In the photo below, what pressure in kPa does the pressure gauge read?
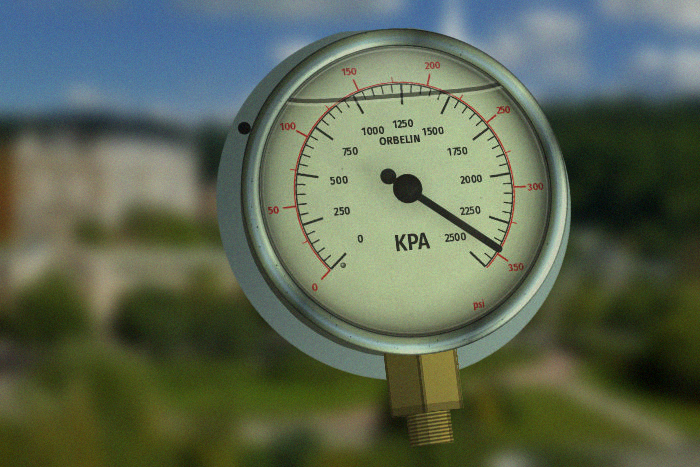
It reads 2400 kPa
